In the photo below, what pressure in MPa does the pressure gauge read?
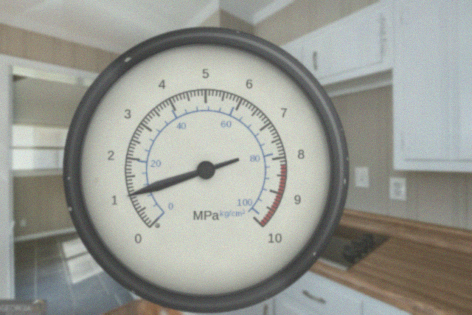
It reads 1 MPa
